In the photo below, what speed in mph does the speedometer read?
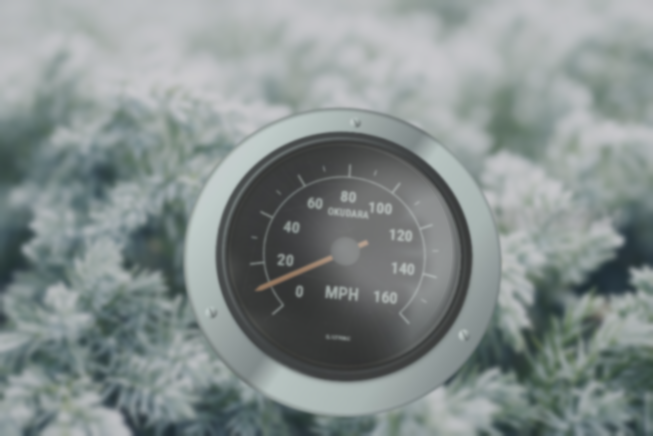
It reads 10 mph
